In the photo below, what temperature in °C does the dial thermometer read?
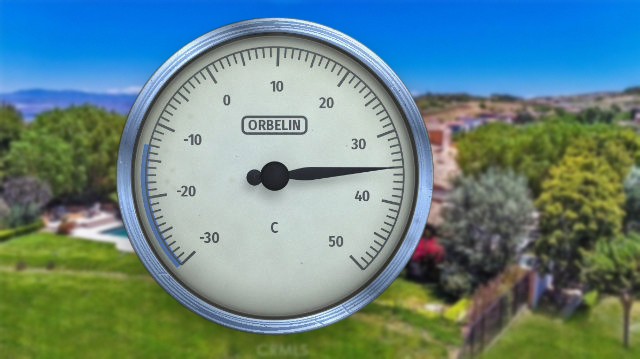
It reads 35 °C
